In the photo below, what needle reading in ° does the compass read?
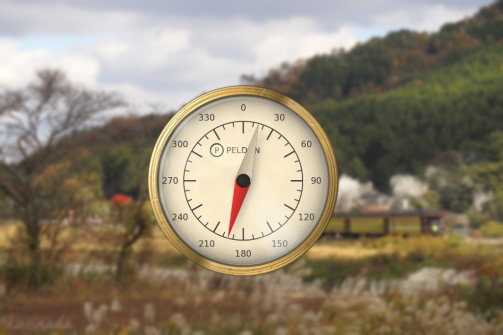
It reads 195 °
